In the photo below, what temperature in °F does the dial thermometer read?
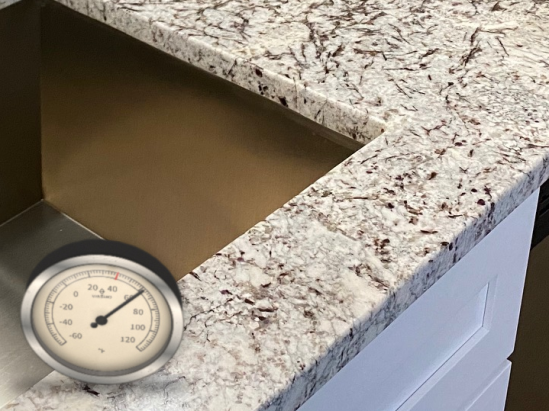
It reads 60 °F
